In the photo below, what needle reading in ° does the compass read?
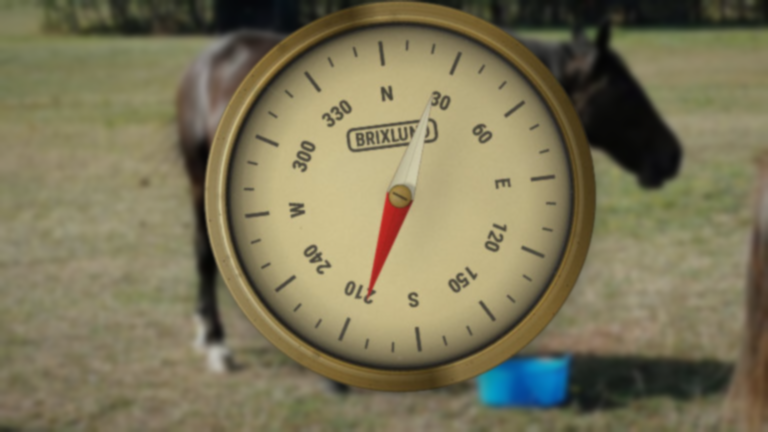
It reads 205 °
